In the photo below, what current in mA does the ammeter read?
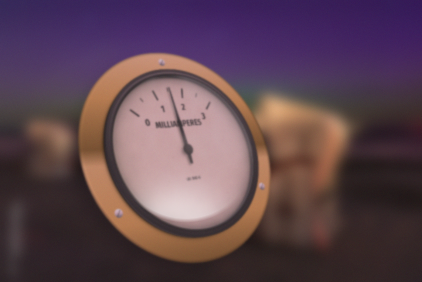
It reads 1.5 mA
